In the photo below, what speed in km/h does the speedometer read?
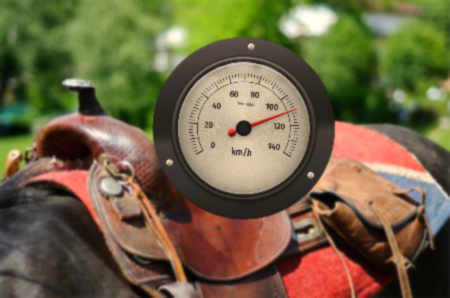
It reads 110 km/h
